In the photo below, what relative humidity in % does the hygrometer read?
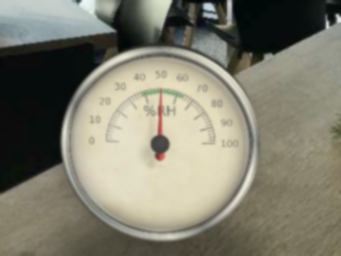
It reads 50 %
